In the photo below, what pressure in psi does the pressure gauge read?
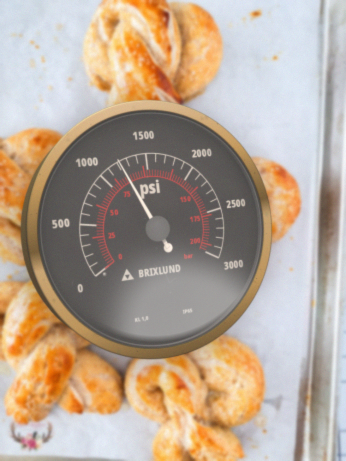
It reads 1200 psi
